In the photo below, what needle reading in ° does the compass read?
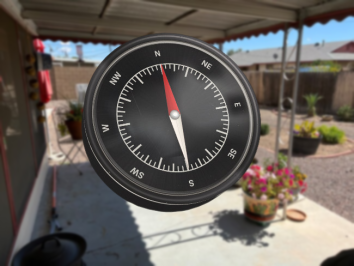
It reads 0 °
